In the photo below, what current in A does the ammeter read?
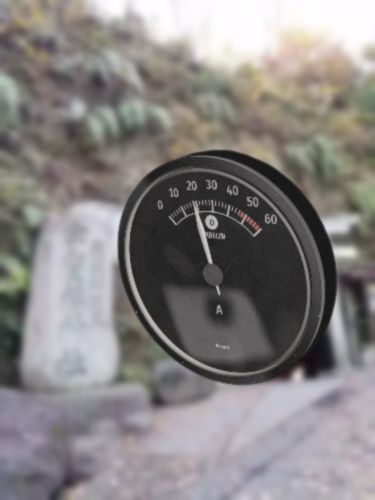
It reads 20 A
